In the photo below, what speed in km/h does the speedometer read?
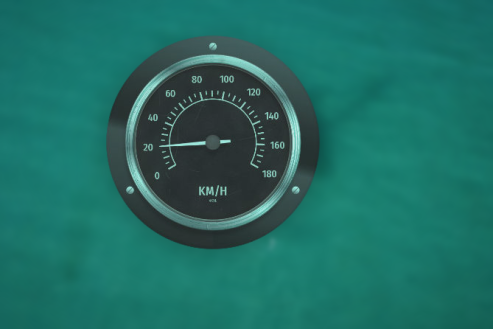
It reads 20 km/h
